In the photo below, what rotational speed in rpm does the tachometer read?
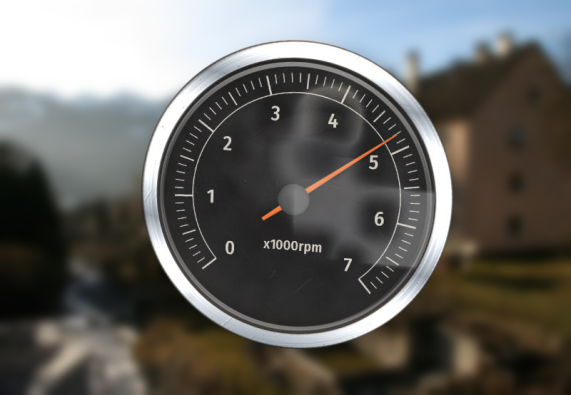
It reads 4800 rpm
